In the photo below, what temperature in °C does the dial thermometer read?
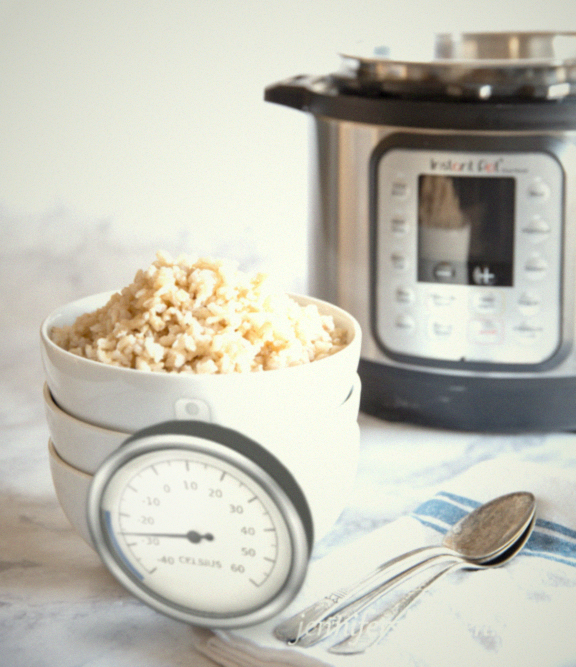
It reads -25 °C
